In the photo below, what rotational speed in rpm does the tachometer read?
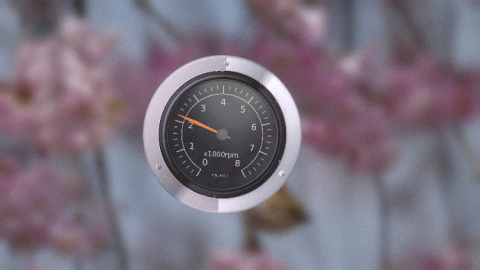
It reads 2200 rpm
